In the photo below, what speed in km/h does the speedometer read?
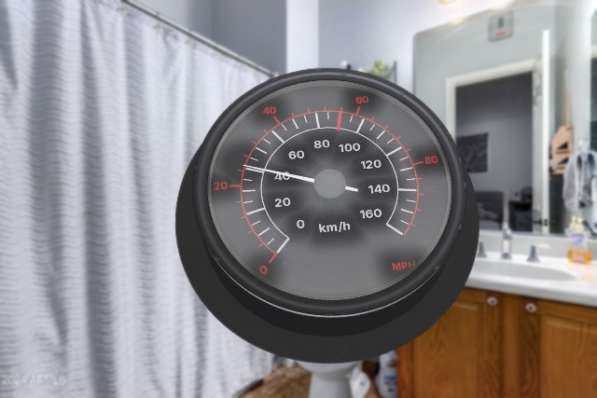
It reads 40 km/h
